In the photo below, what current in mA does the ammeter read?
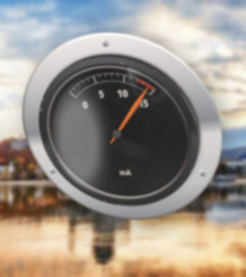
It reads 14 mA
